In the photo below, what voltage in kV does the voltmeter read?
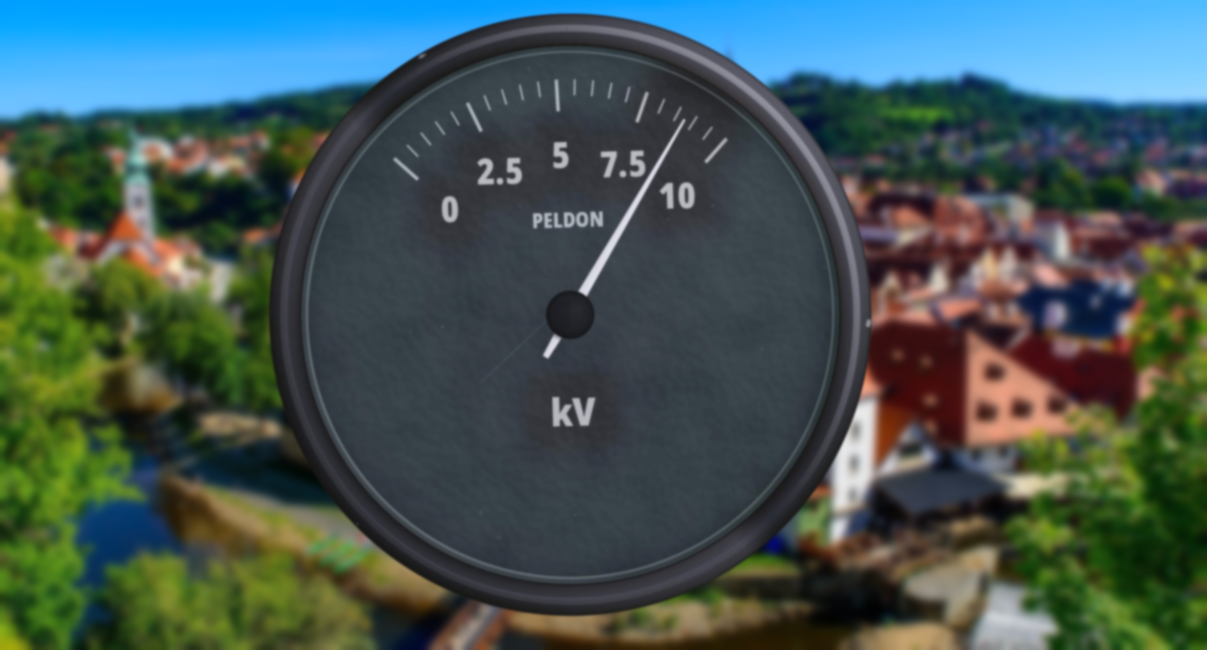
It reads 8.75 kV
